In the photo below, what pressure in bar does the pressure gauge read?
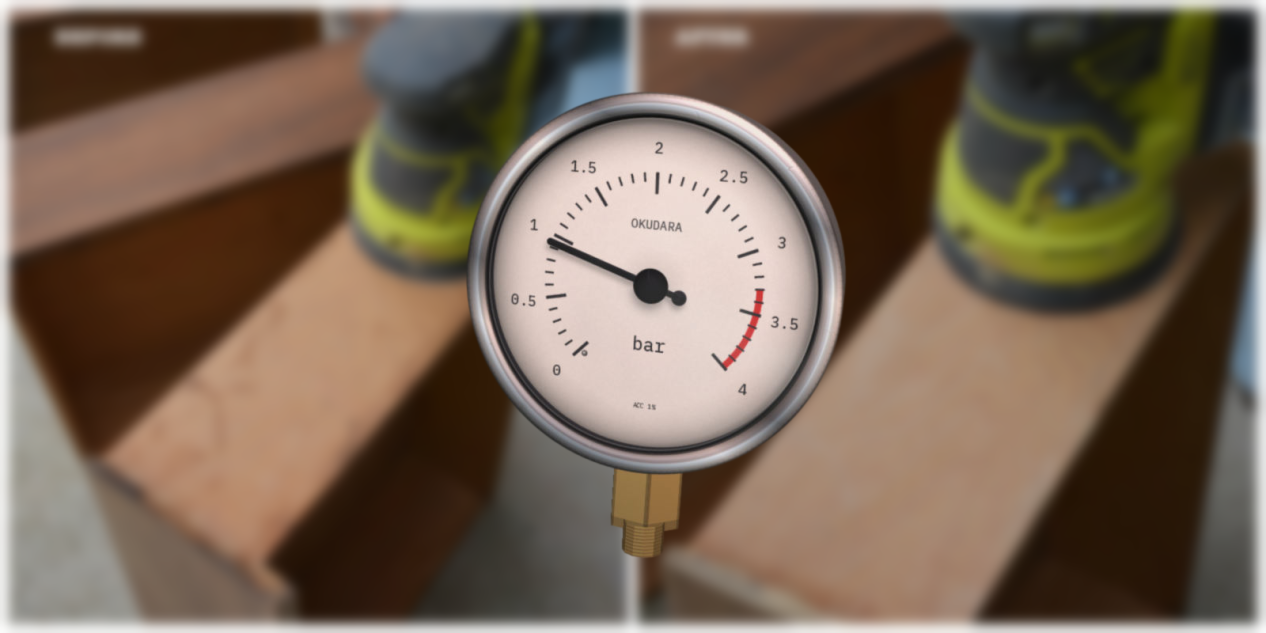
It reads 0.95 bar
